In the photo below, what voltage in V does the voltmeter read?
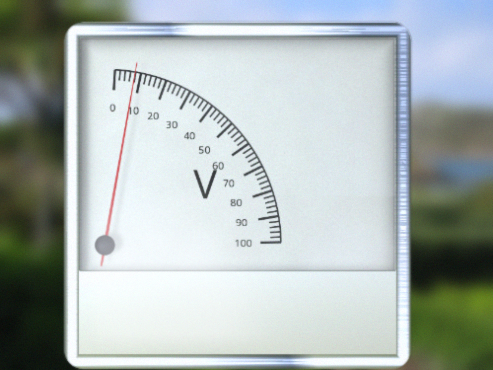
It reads 8 V
